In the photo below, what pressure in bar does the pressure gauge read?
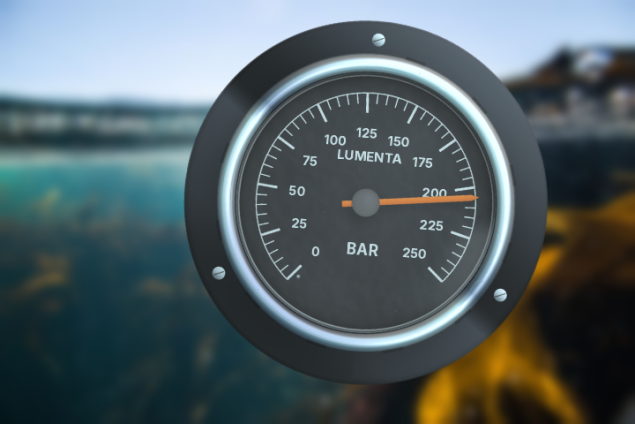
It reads 205 bar
